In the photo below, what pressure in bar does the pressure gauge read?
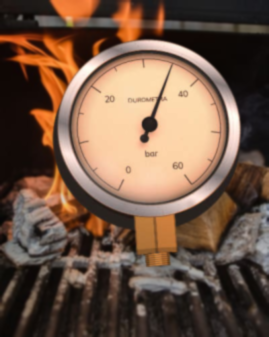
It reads 35 bar
